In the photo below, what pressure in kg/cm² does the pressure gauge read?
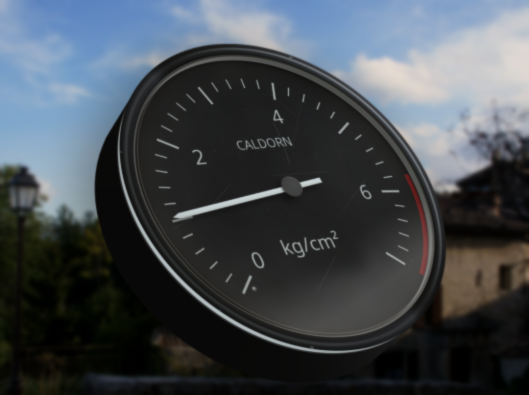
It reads 1 kg/cm²
